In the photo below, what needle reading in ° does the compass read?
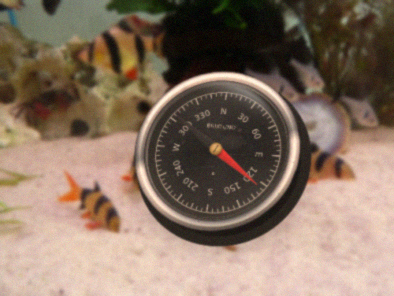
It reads 125 °
